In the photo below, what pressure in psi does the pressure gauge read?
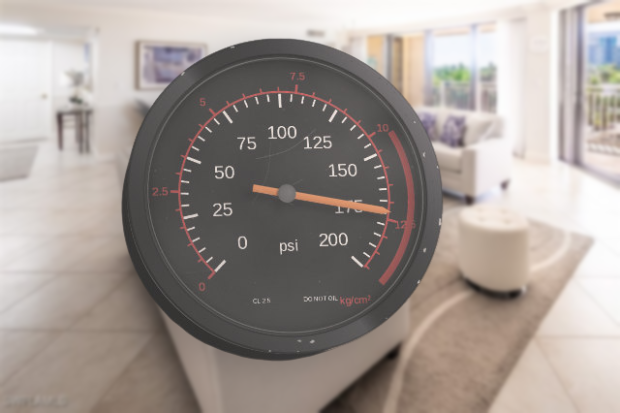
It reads 175 psi
